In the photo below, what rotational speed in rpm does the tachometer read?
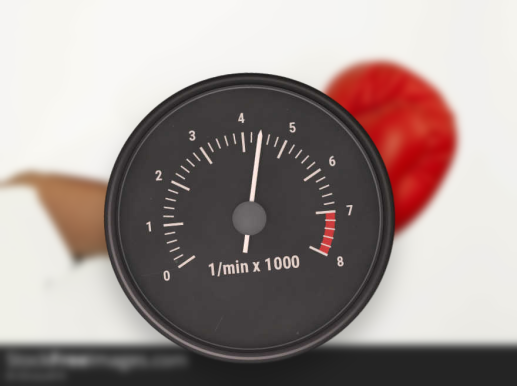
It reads 4400 rpm
